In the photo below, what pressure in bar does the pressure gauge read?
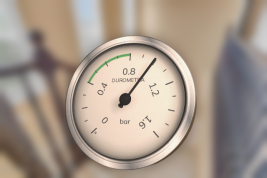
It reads 1 bar
